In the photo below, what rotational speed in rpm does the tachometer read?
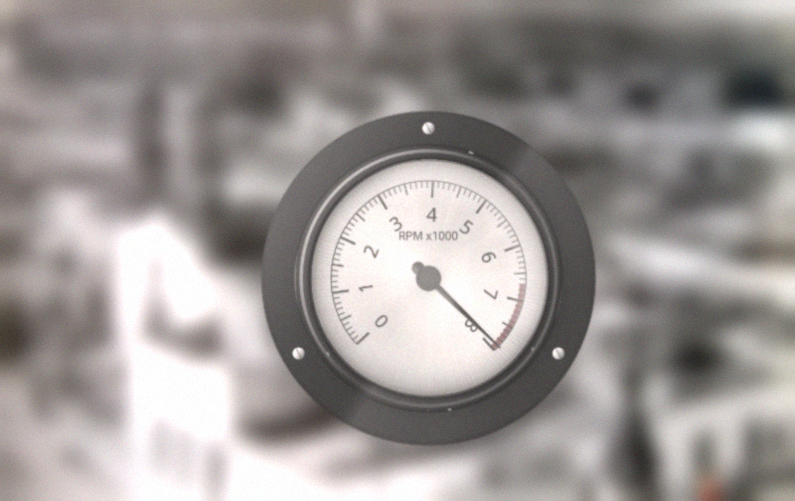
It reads 7900 rpm
